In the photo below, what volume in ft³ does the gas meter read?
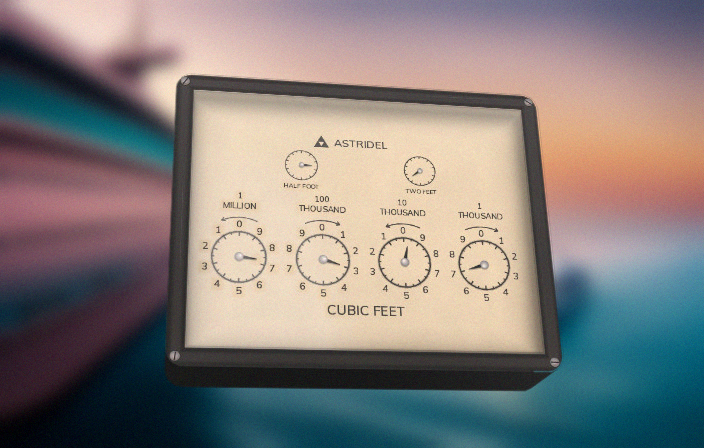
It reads 729700 ft³
